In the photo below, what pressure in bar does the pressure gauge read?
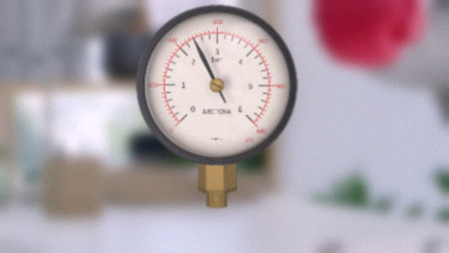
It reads 2.4 bar
